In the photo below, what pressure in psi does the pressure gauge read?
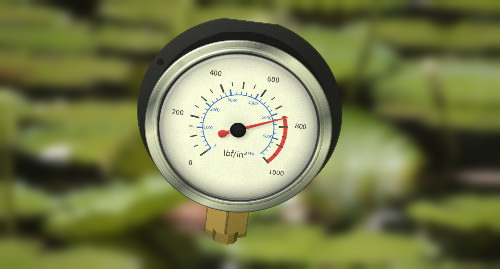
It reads 750 psi
